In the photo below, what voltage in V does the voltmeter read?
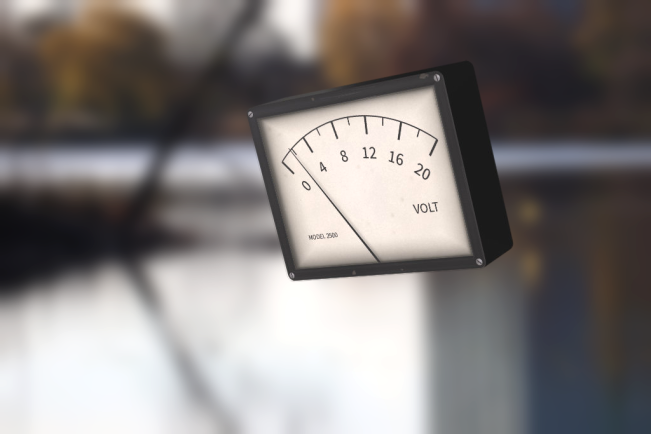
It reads 2 V
